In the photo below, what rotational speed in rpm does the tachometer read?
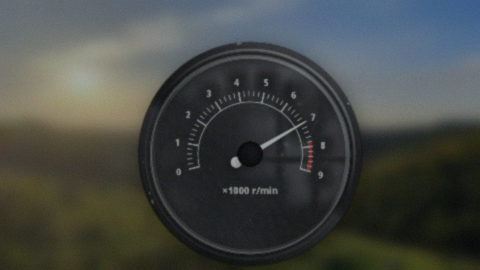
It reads 7000 rpm
